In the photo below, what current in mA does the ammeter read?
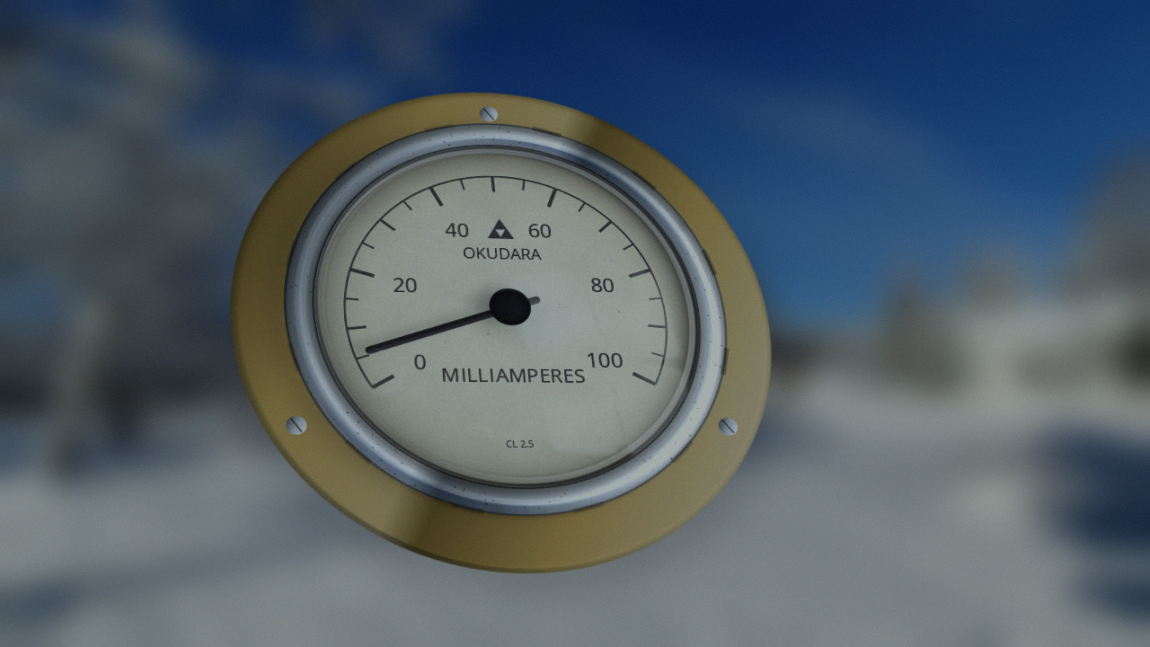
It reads 5 mA
